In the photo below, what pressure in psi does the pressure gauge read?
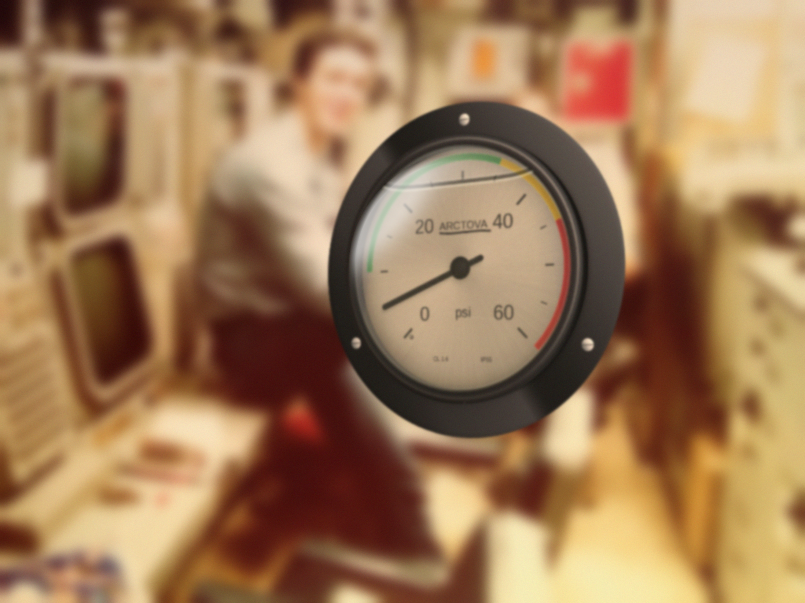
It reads 5 psi
